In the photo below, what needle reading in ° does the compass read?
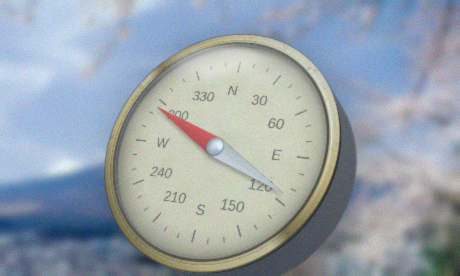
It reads 295 °
